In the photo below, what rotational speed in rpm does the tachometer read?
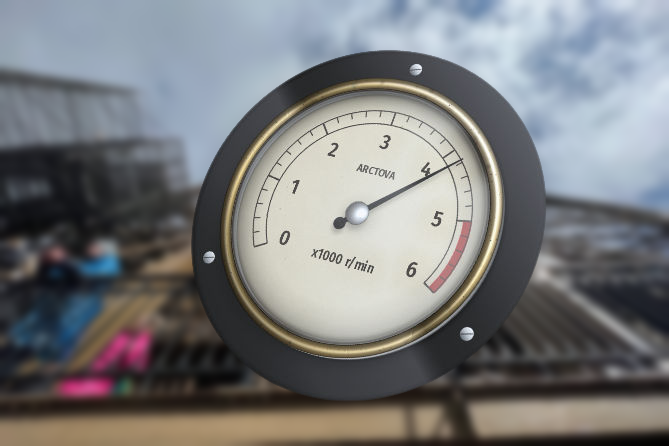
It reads 4200 rpm
